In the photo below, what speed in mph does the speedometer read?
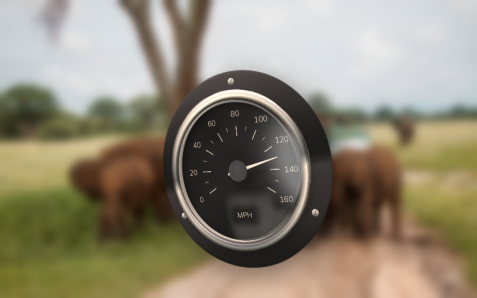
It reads 130 mph
